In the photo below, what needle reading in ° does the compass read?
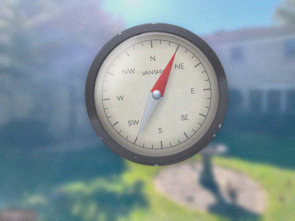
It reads 30 °
